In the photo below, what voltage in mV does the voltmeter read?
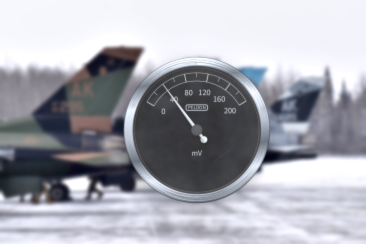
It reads 40 mV
